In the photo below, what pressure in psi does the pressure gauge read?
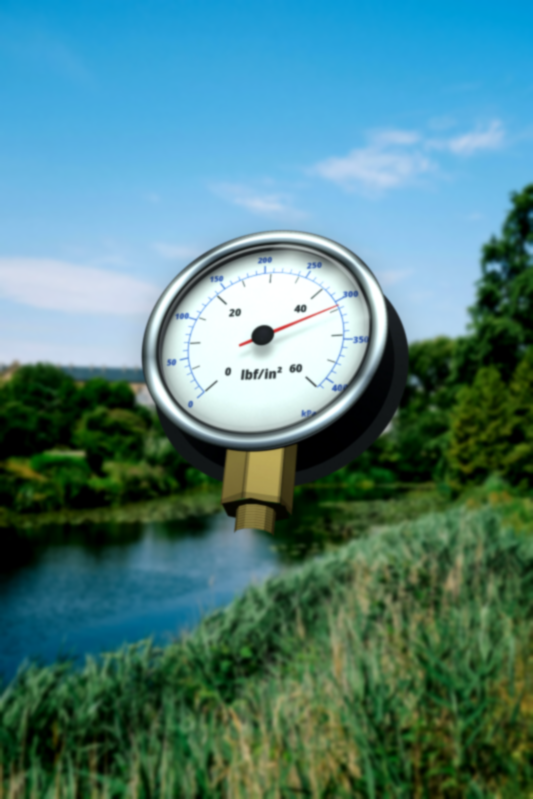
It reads 45 psi
